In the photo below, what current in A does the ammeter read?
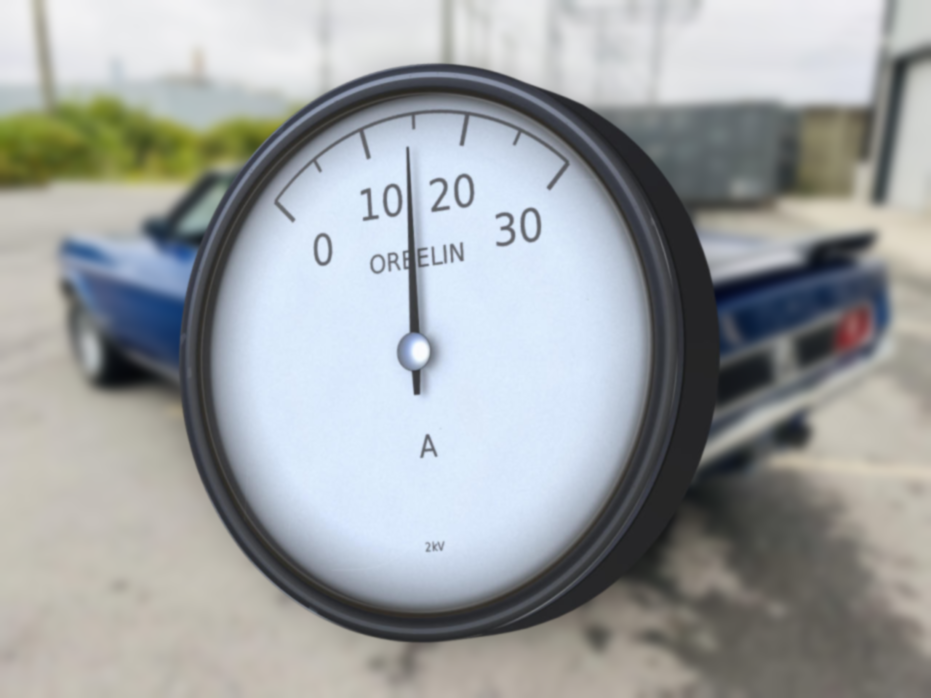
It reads 15 A
